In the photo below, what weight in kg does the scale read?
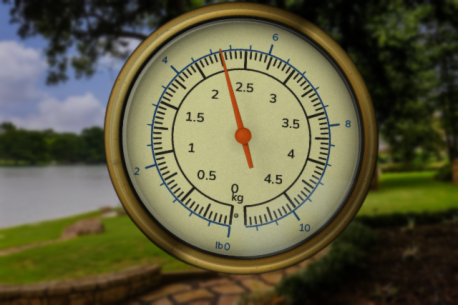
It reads 2.25 kg
